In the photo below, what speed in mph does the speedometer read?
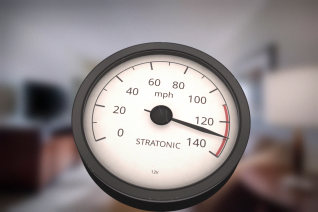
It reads 130 mph
